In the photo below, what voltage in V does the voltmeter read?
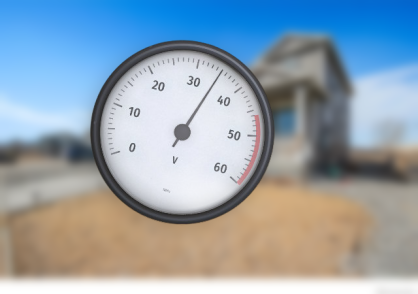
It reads 35 V
